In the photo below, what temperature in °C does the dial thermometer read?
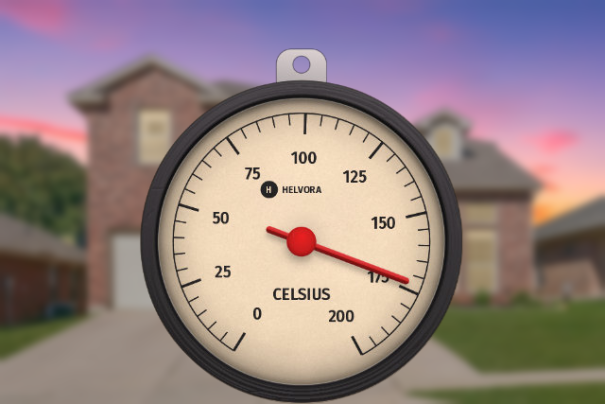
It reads 172.5 °C
